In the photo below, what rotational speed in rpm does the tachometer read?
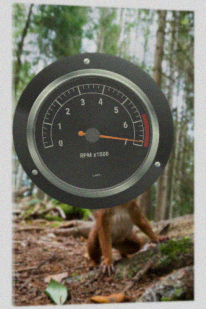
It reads 6800 rpm
